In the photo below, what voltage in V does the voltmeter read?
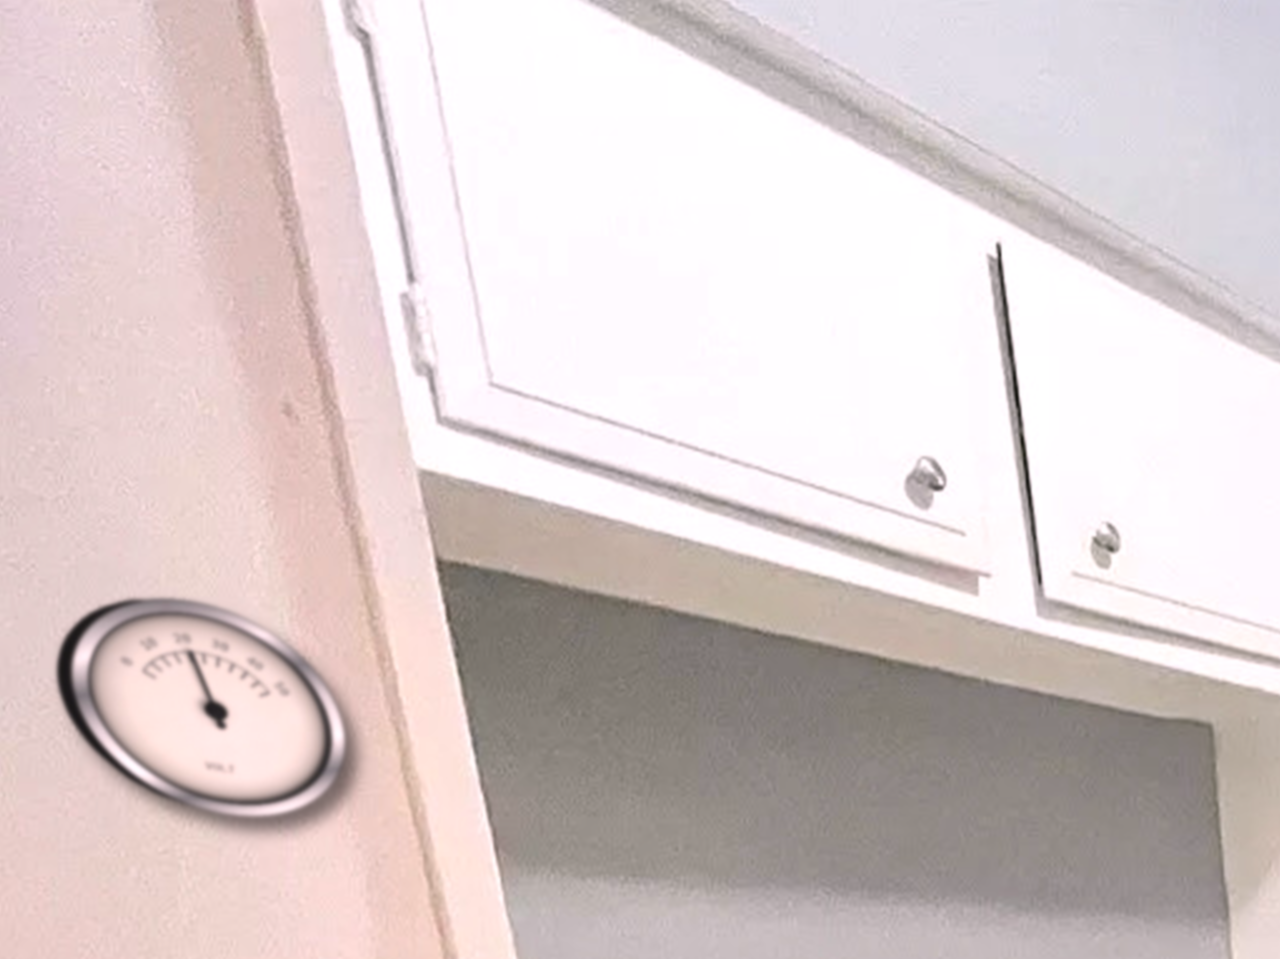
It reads 20 V
